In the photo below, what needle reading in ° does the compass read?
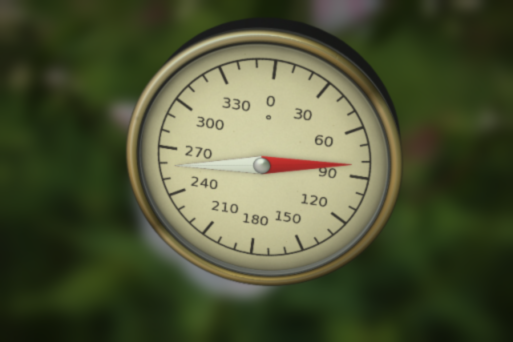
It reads 80 °
